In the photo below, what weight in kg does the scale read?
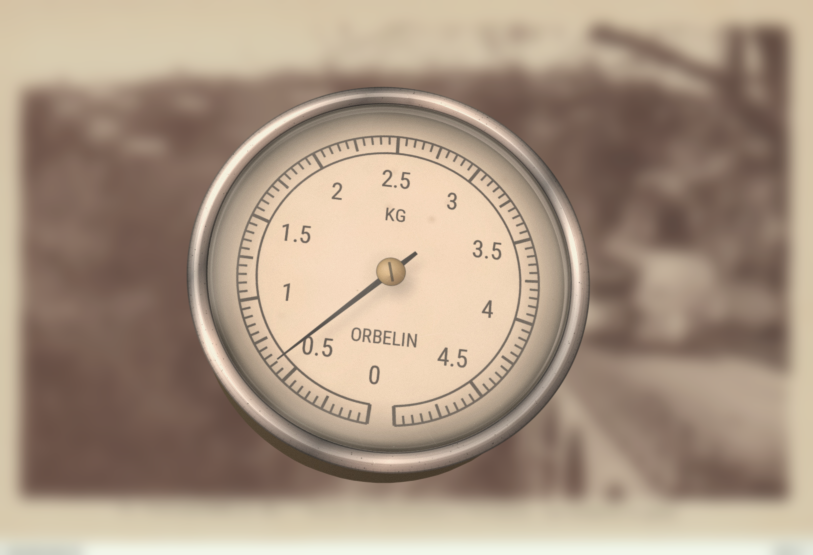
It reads 0.6 kg
